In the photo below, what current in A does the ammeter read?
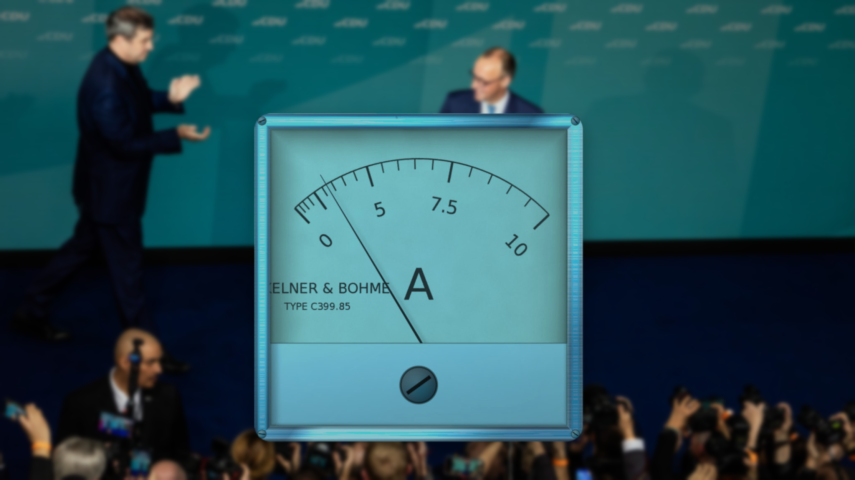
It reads 3.25 A
